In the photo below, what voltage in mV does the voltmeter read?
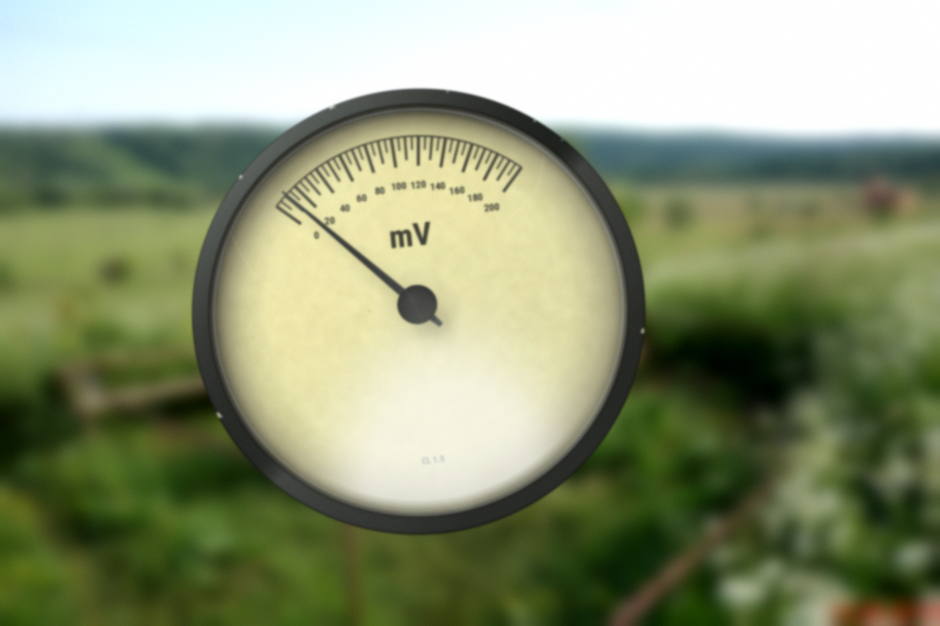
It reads 10 mV
